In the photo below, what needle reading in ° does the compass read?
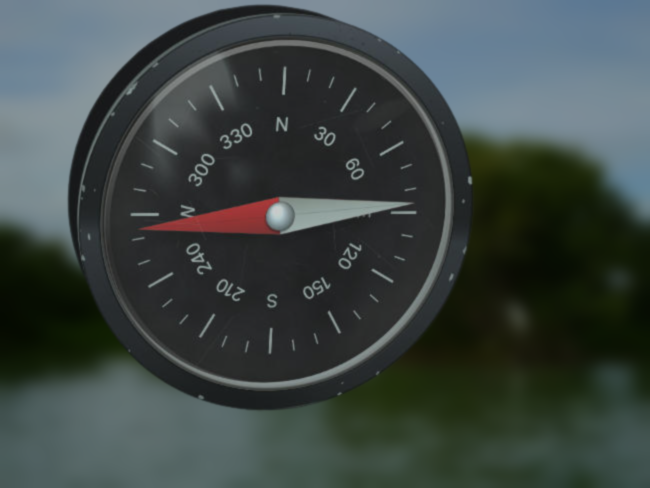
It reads 265 °
